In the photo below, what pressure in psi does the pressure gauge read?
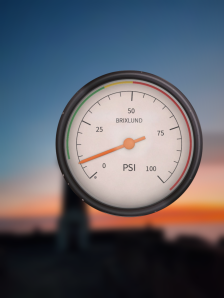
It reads 7.5 psi
